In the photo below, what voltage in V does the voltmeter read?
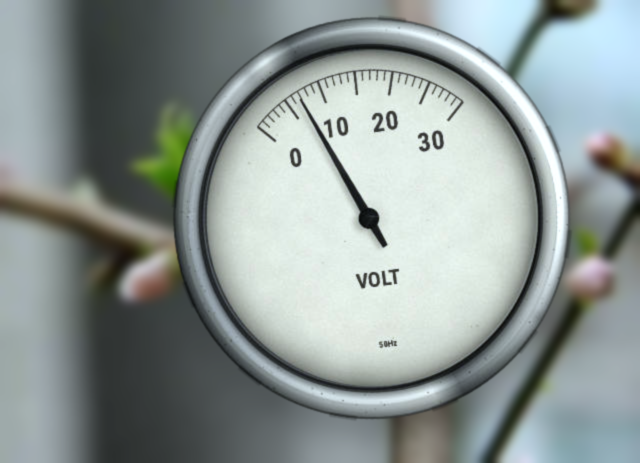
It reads 7 V
